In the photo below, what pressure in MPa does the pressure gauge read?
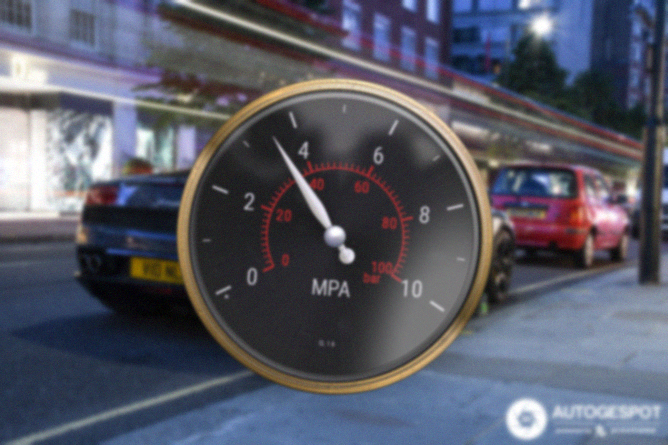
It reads 3.5 MPa
